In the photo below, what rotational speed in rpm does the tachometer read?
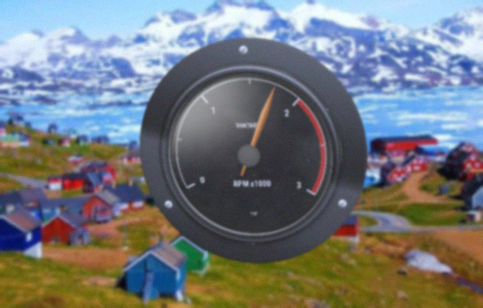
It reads 1750 rpm
